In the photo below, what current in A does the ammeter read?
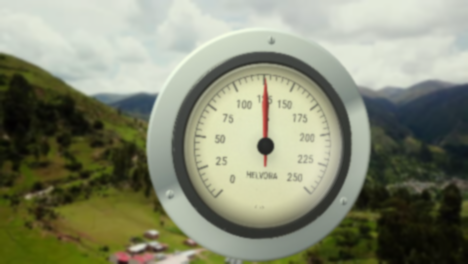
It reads 125 A
